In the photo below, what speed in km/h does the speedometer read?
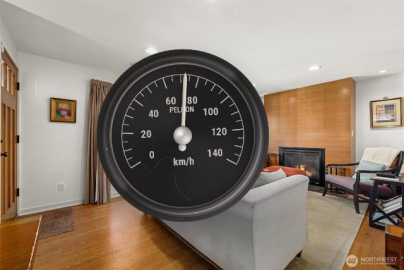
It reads 72.5 km/h
